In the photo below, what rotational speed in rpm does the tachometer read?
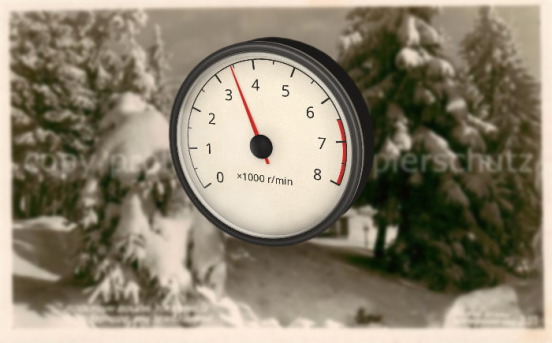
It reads 3500 rpm
